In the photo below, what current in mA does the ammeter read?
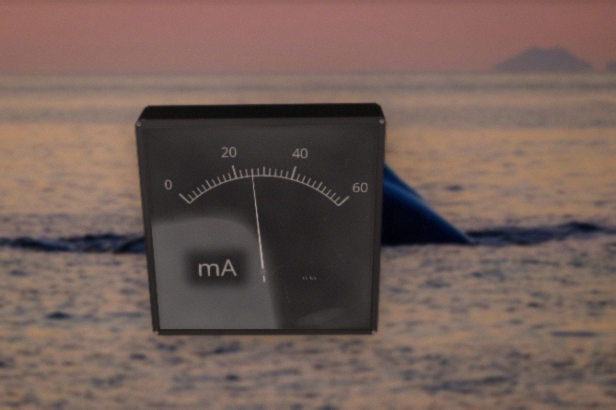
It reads 26 mA
